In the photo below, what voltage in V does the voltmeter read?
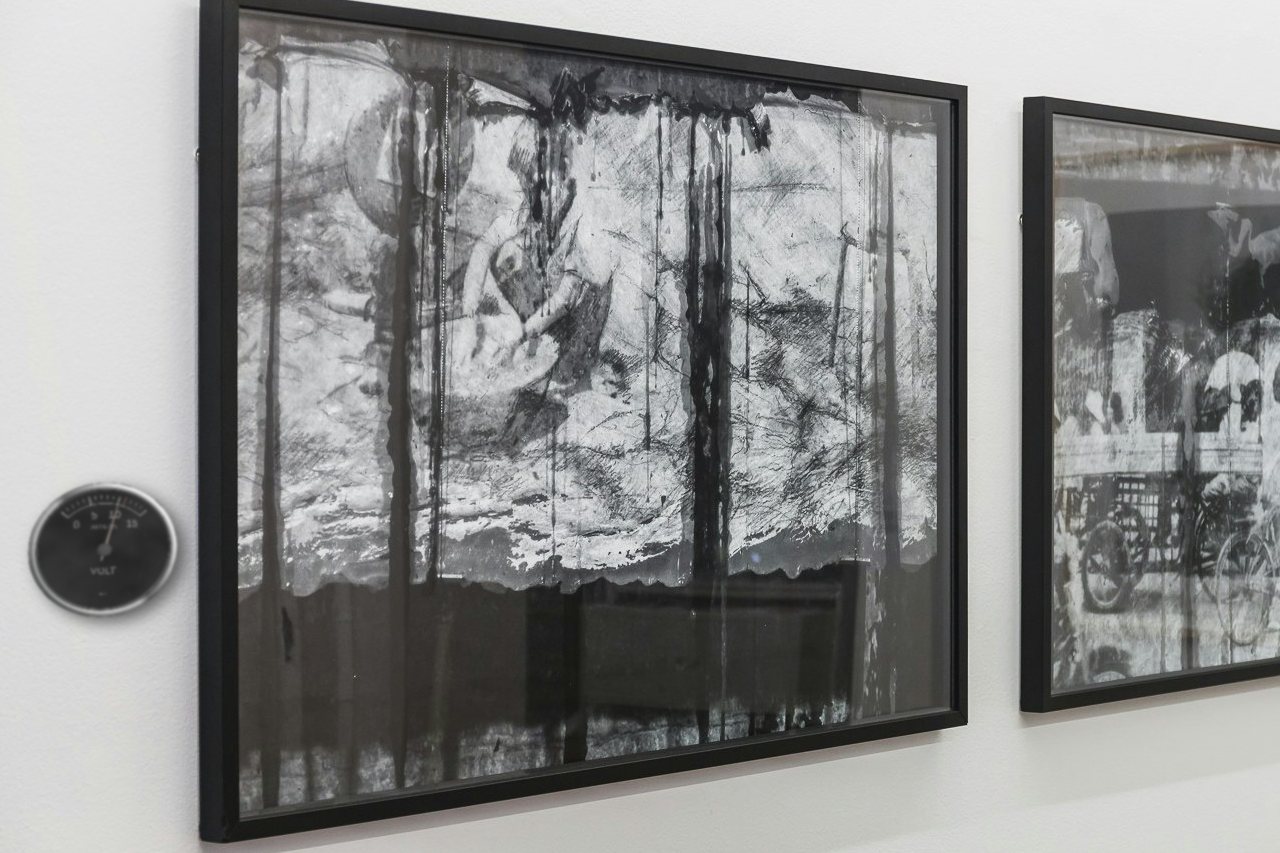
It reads 10 V
